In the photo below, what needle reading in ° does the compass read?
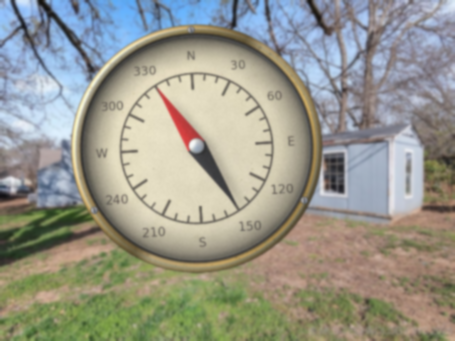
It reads 330 °
